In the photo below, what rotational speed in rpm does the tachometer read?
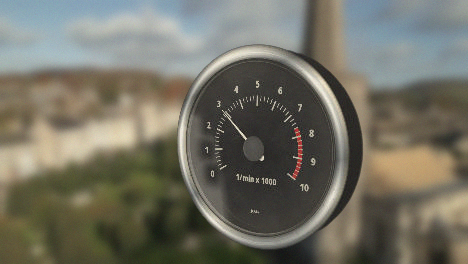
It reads 3000 rpm
